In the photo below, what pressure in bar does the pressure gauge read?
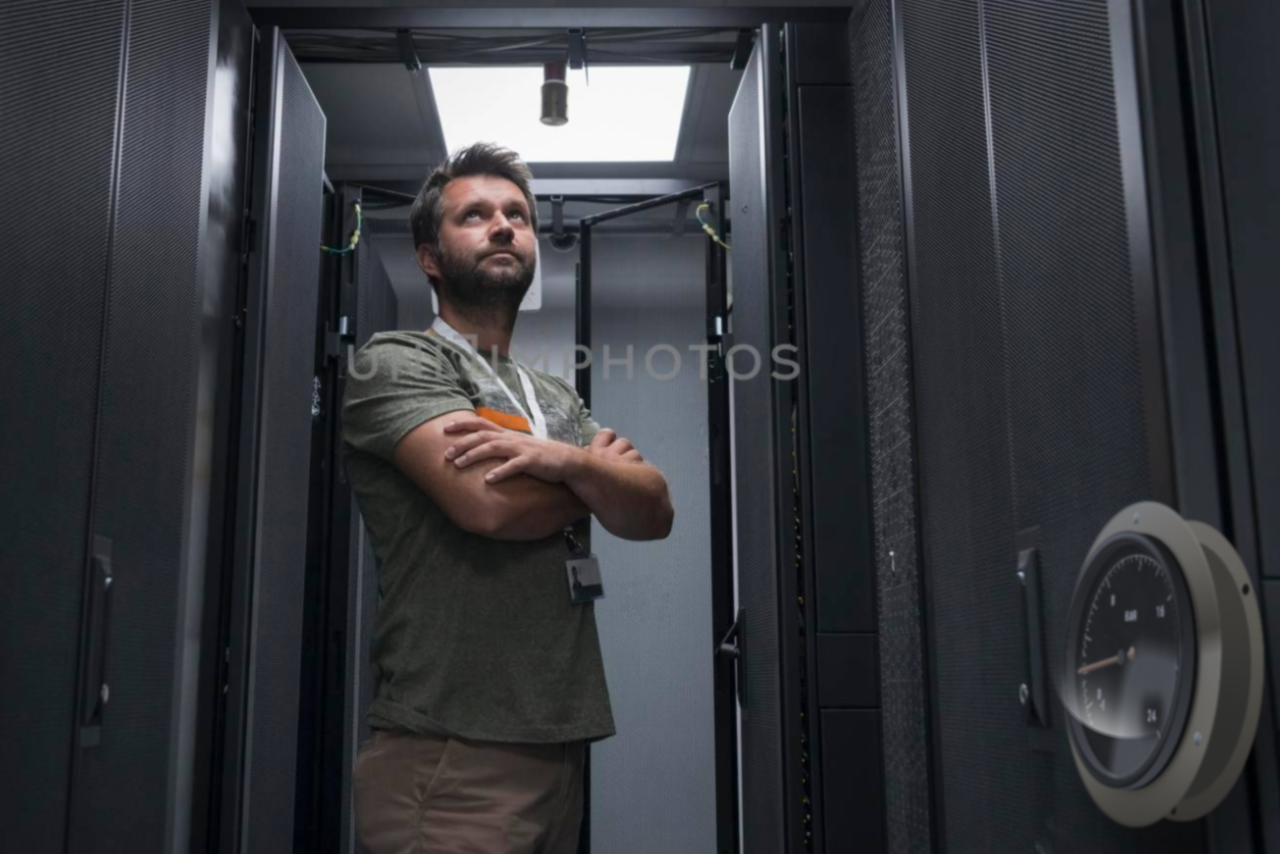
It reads 2 bar
